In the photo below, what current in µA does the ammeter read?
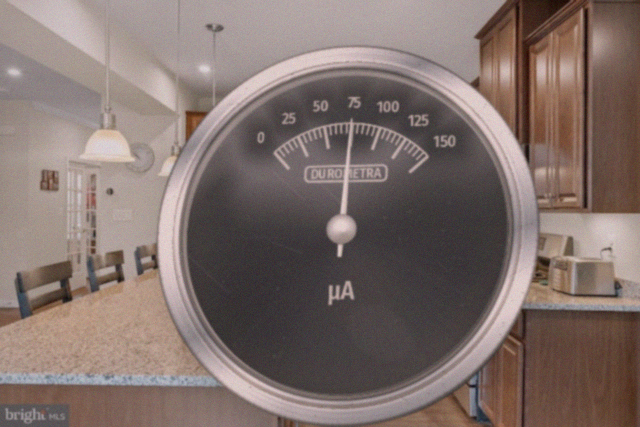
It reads 75 µA
